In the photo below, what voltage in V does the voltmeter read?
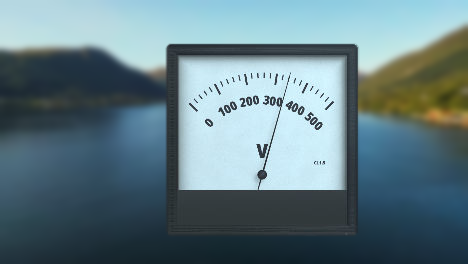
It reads 340 V
